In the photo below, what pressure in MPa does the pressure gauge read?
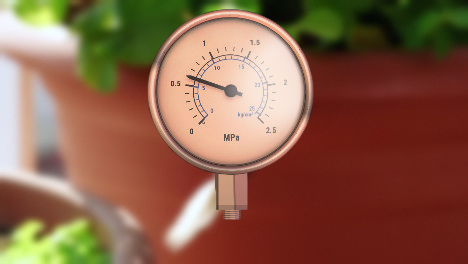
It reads 0.6 MPa
